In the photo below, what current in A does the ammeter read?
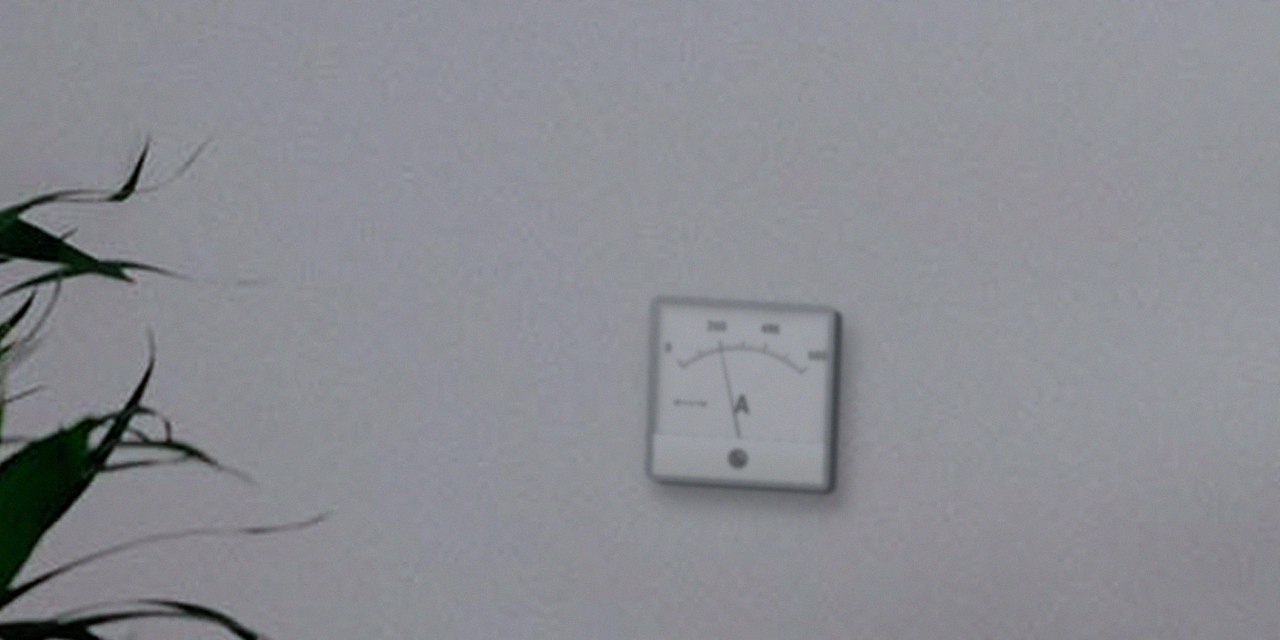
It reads 200 A
